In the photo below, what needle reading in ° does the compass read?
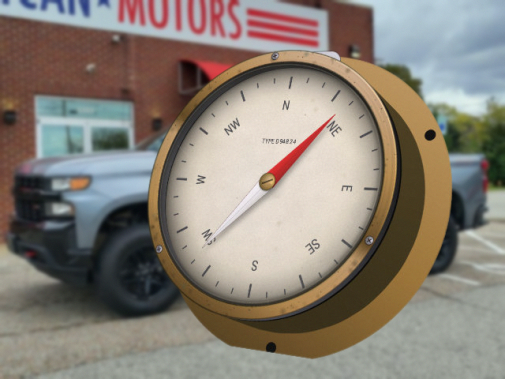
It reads 40 °
